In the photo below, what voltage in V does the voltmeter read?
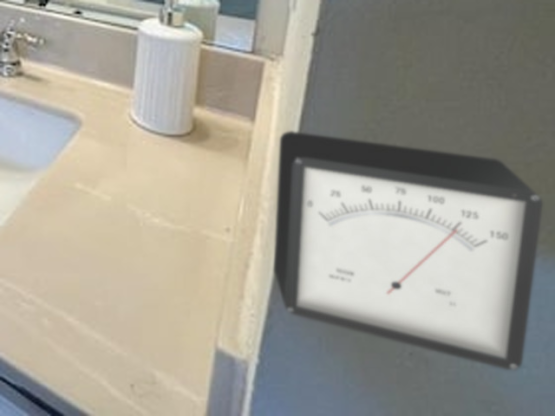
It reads 125 V
